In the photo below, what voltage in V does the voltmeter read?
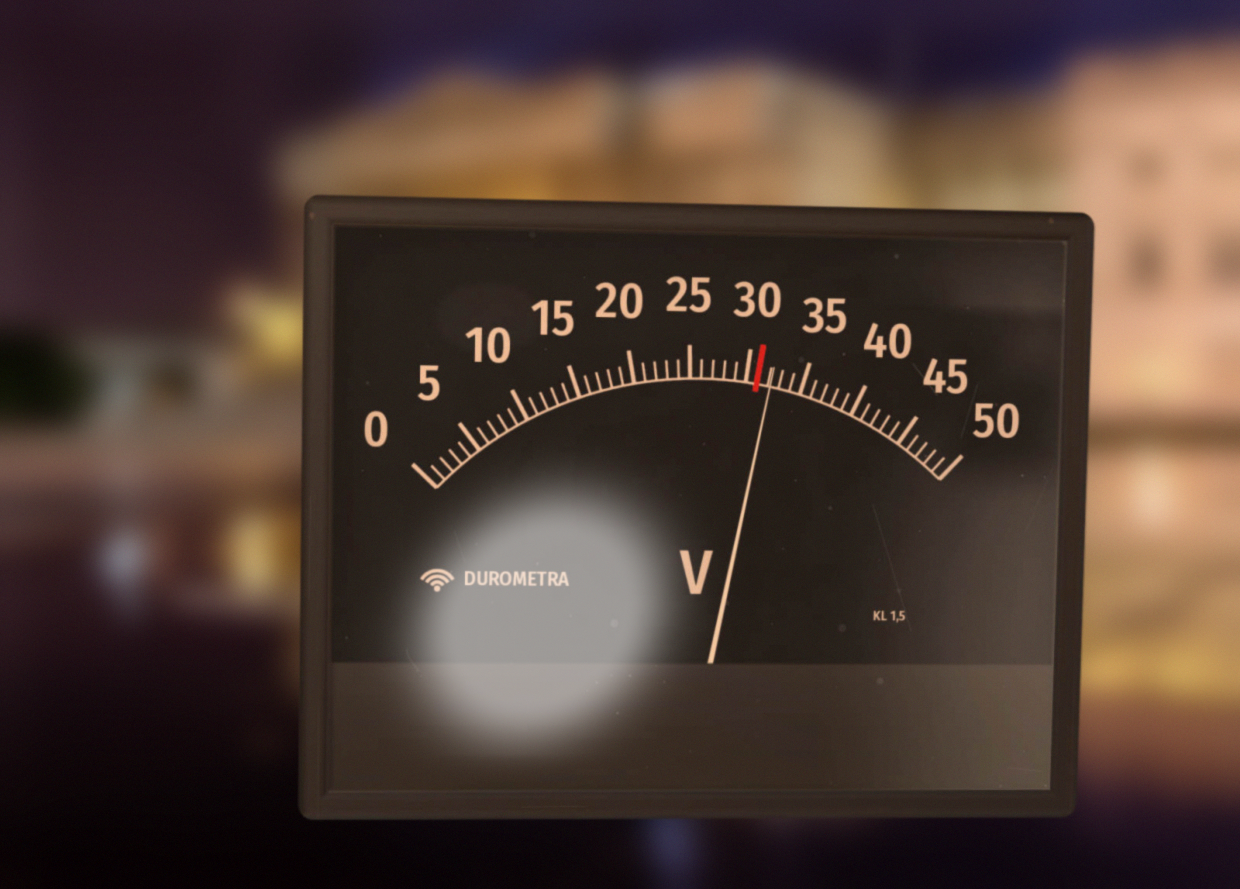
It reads 32 V
